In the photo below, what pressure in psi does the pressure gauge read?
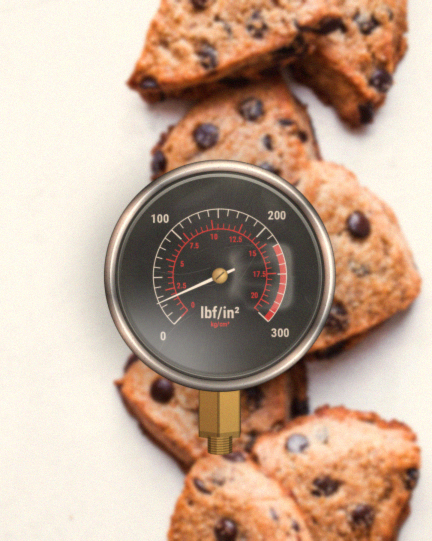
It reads 25 psi
